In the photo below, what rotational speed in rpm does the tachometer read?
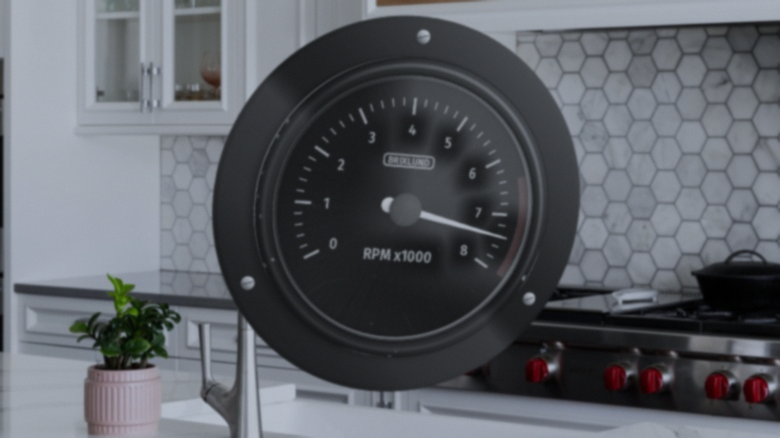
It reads 7400 rpm
